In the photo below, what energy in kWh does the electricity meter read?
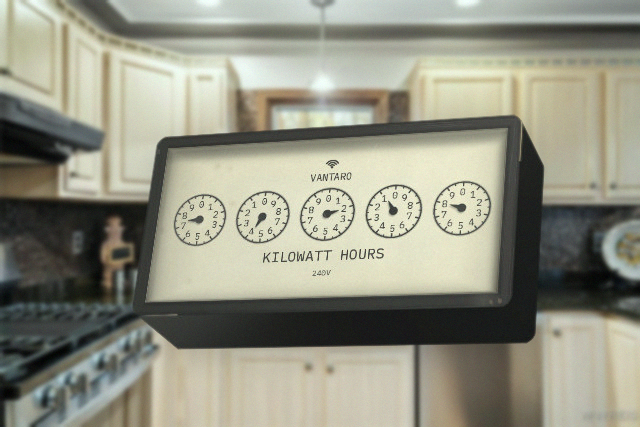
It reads 74208 kWh
